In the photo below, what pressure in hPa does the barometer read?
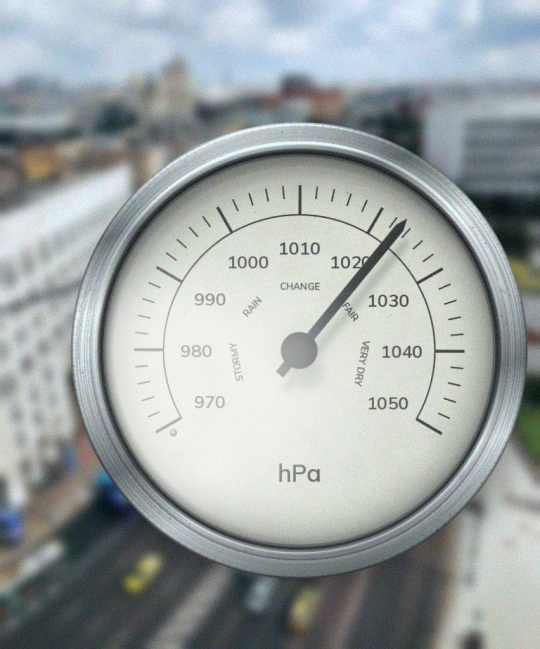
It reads 1023 hPa
